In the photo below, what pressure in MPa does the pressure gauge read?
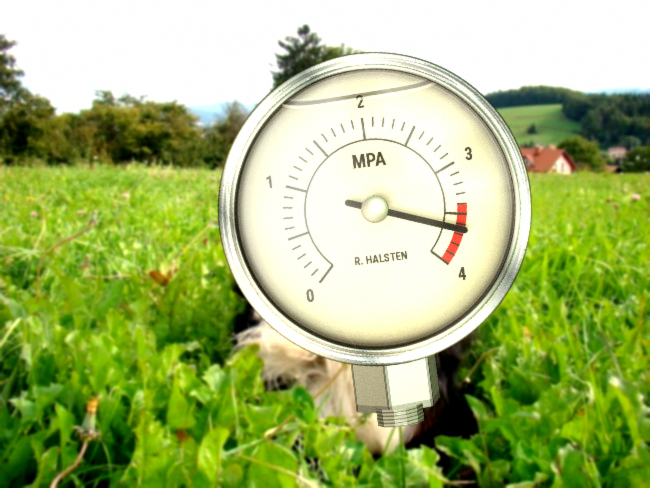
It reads 3.65 MPa
